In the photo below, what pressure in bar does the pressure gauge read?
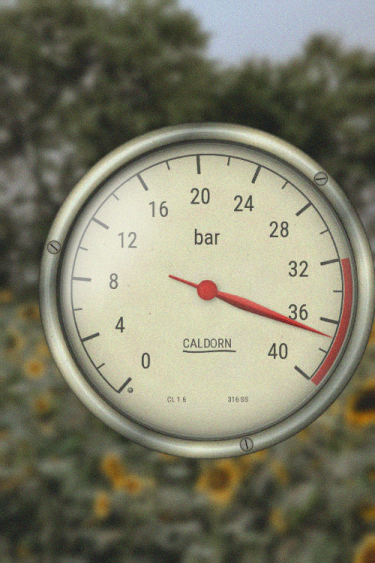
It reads 37 bar
